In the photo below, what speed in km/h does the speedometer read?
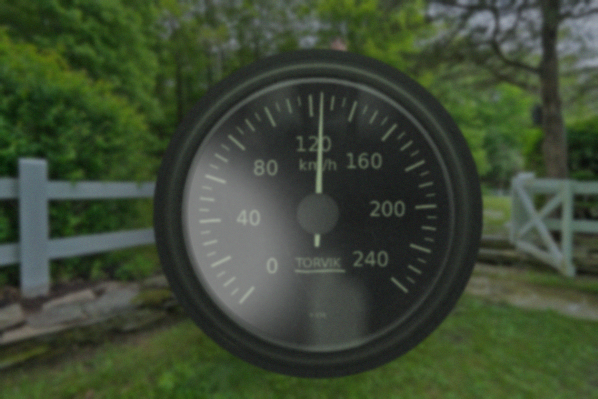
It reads 125 km/h
